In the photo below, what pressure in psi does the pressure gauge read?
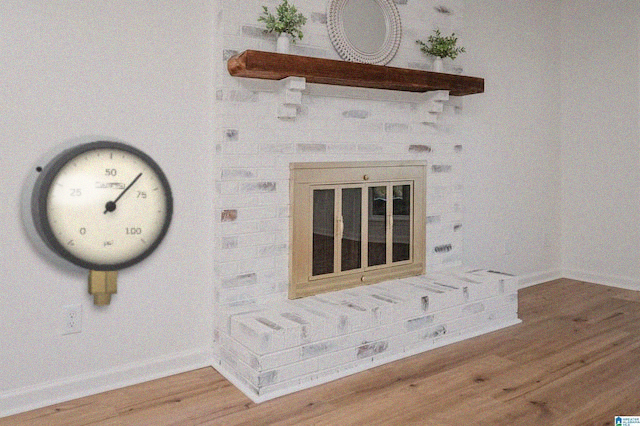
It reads 65 psi
